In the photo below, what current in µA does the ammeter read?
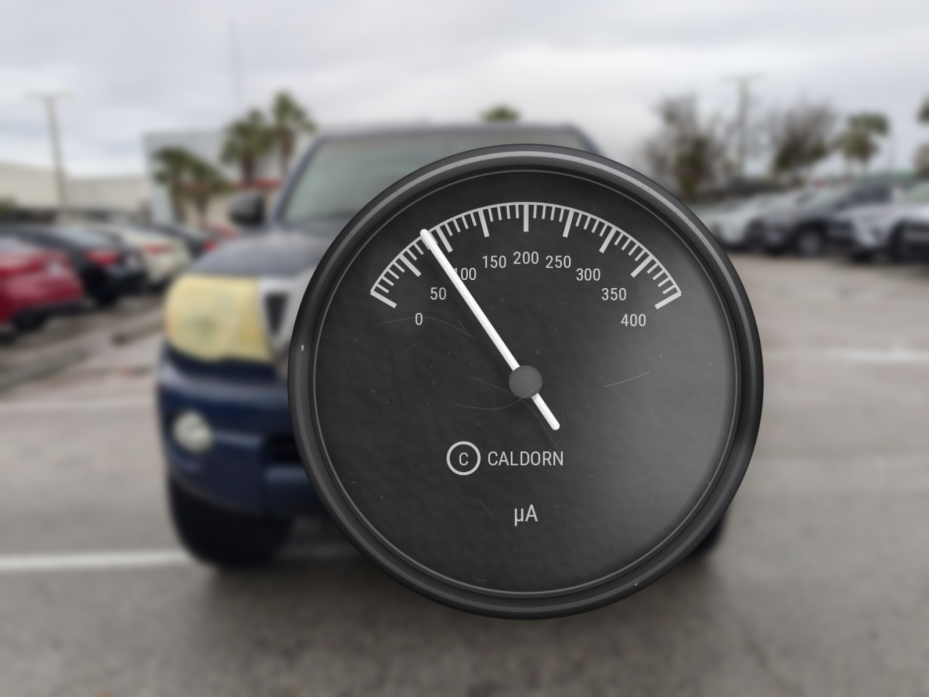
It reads 85 µA
